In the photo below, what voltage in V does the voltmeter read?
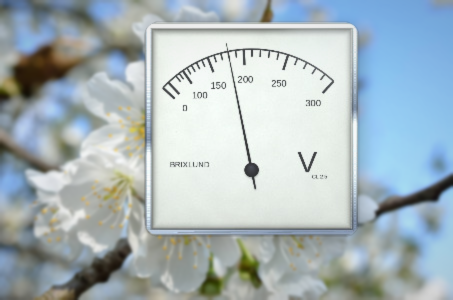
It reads 180 V
